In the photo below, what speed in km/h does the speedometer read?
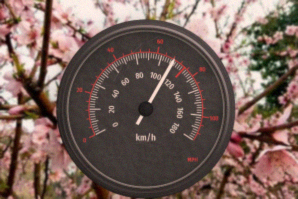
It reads 110 km/h
